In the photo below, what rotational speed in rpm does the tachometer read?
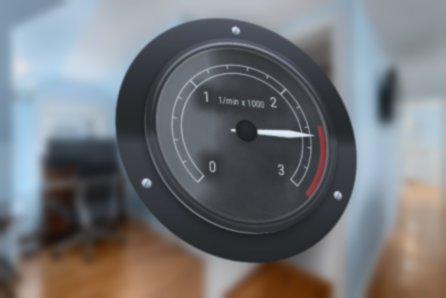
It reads 2500 rpm
